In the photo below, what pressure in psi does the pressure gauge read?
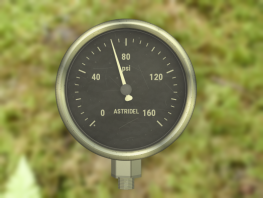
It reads 70 psi
